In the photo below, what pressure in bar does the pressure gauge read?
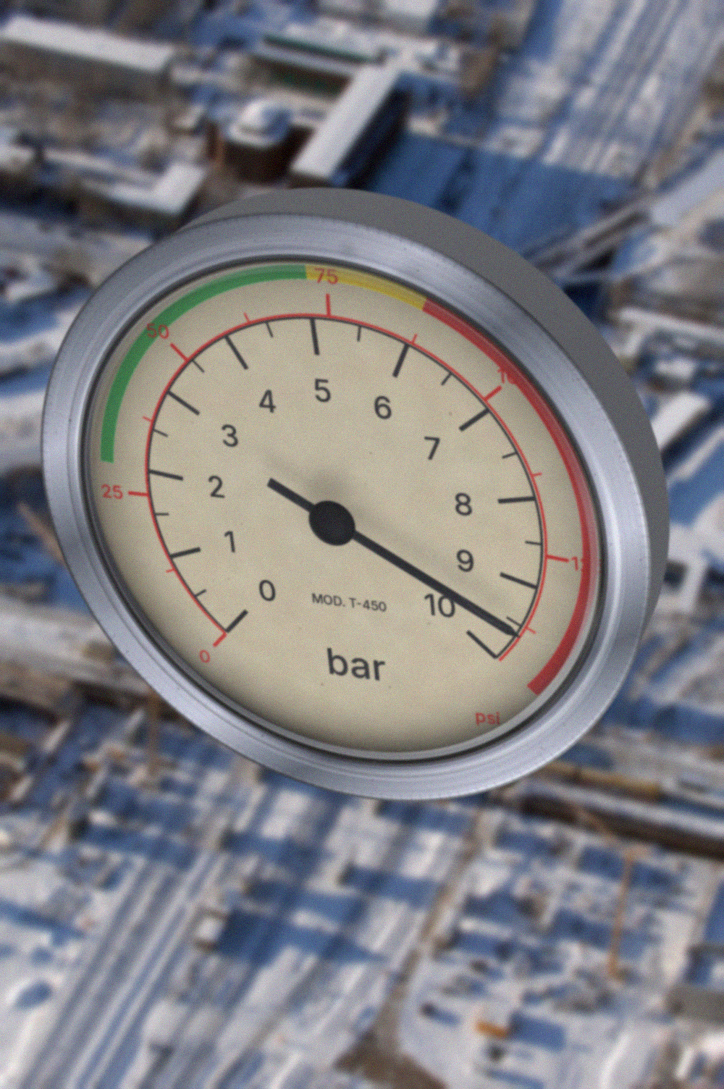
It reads 9.5 bar
